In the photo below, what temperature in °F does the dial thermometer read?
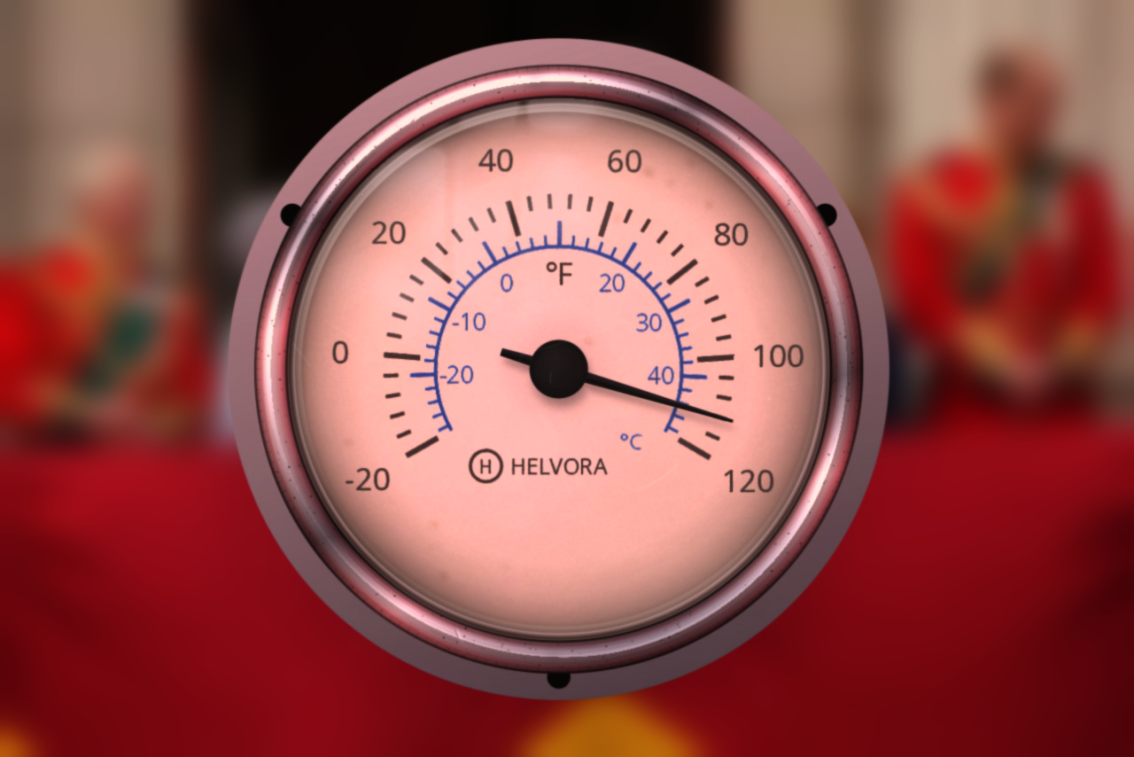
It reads 112 °F
